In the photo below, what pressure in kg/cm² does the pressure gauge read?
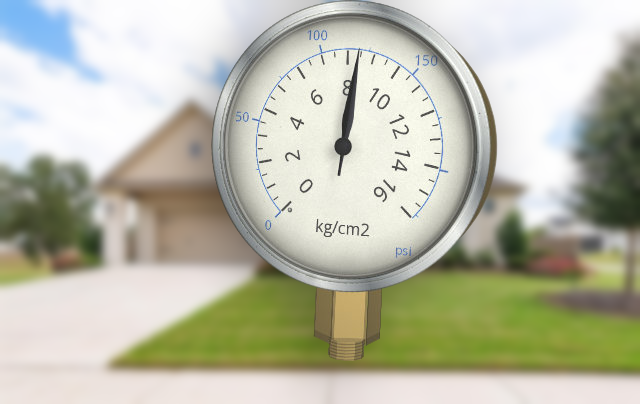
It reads 8.5 kg/cm²
